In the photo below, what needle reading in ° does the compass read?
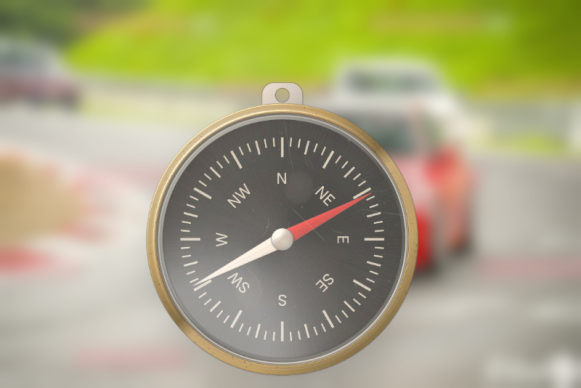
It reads 62.5 °
